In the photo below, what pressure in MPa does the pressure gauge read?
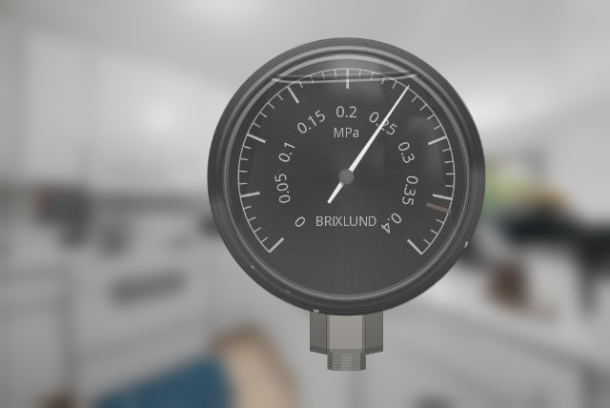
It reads 0.25 MPa
